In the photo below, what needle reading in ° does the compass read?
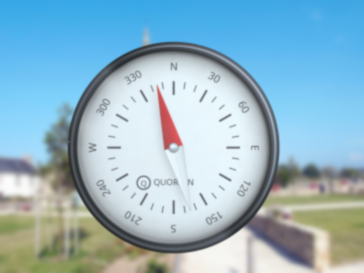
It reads 345 °
